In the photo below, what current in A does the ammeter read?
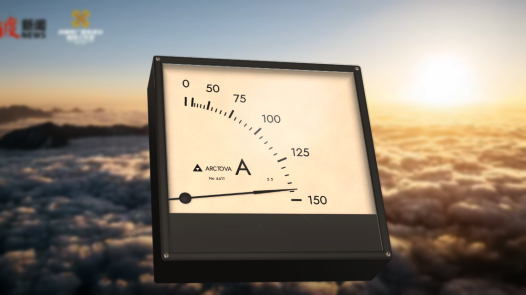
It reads 145 A
